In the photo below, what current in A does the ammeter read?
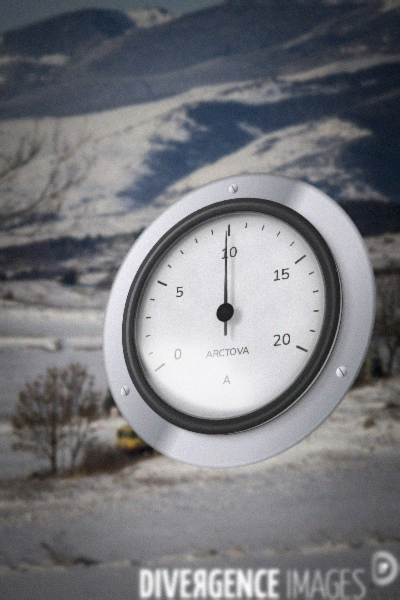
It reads 10 A
